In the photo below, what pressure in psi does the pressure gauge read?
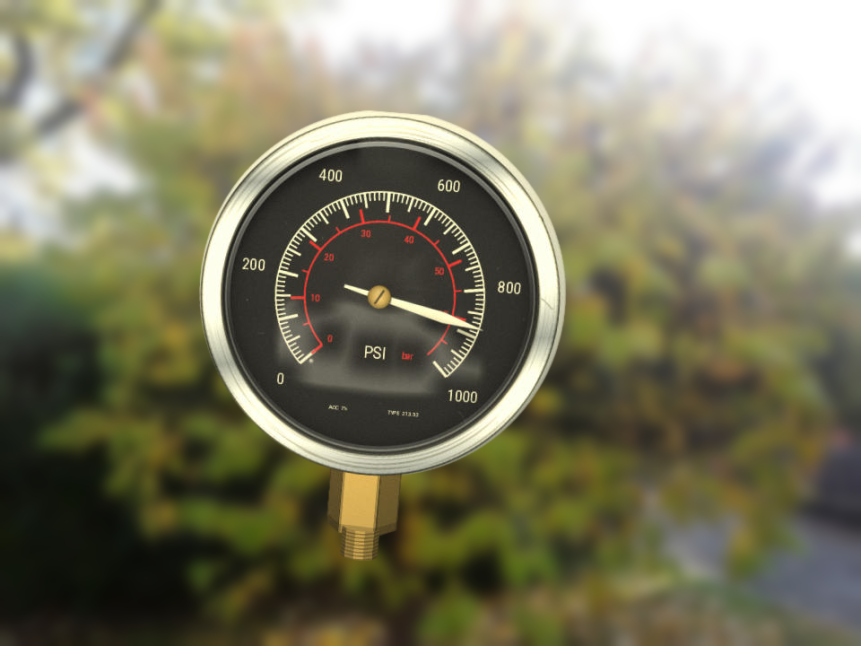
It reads 880 psi
